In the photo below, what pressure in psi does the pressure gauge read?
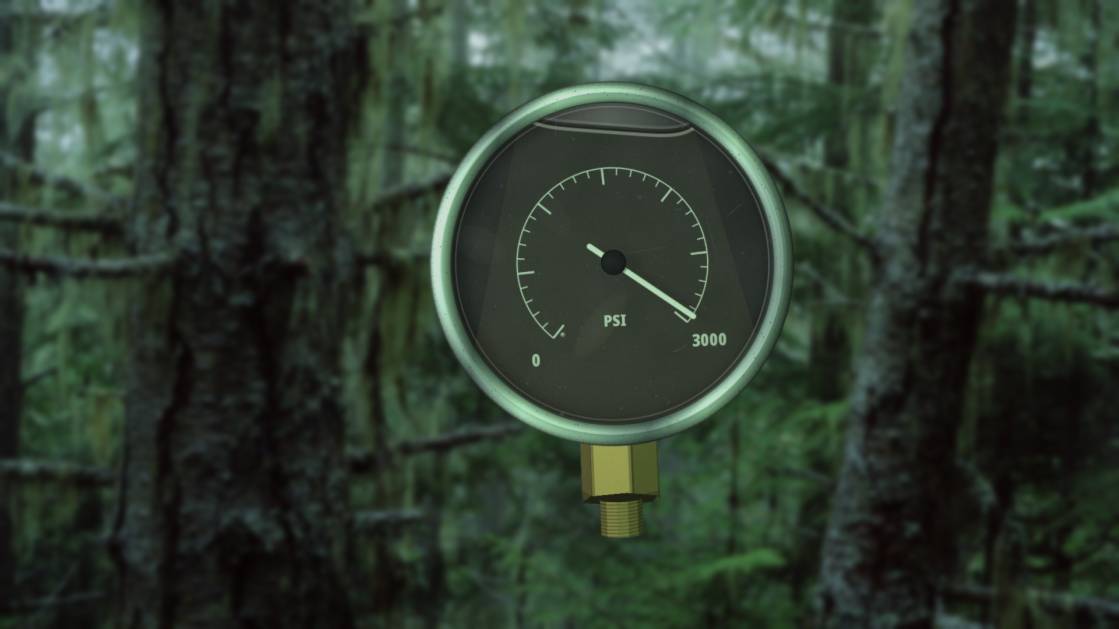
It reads 2950 psi
